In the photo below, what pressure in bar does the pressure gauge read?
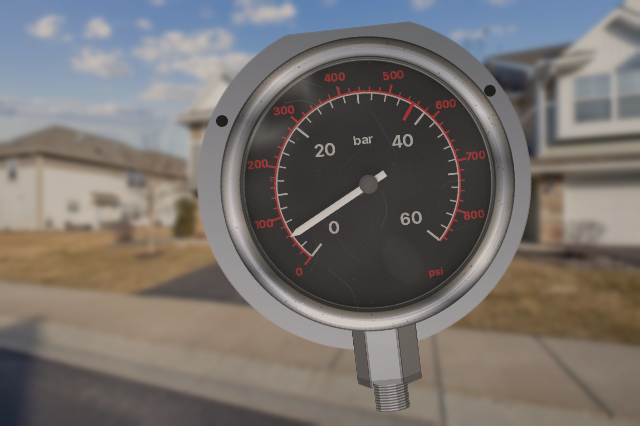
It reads 4 bar
